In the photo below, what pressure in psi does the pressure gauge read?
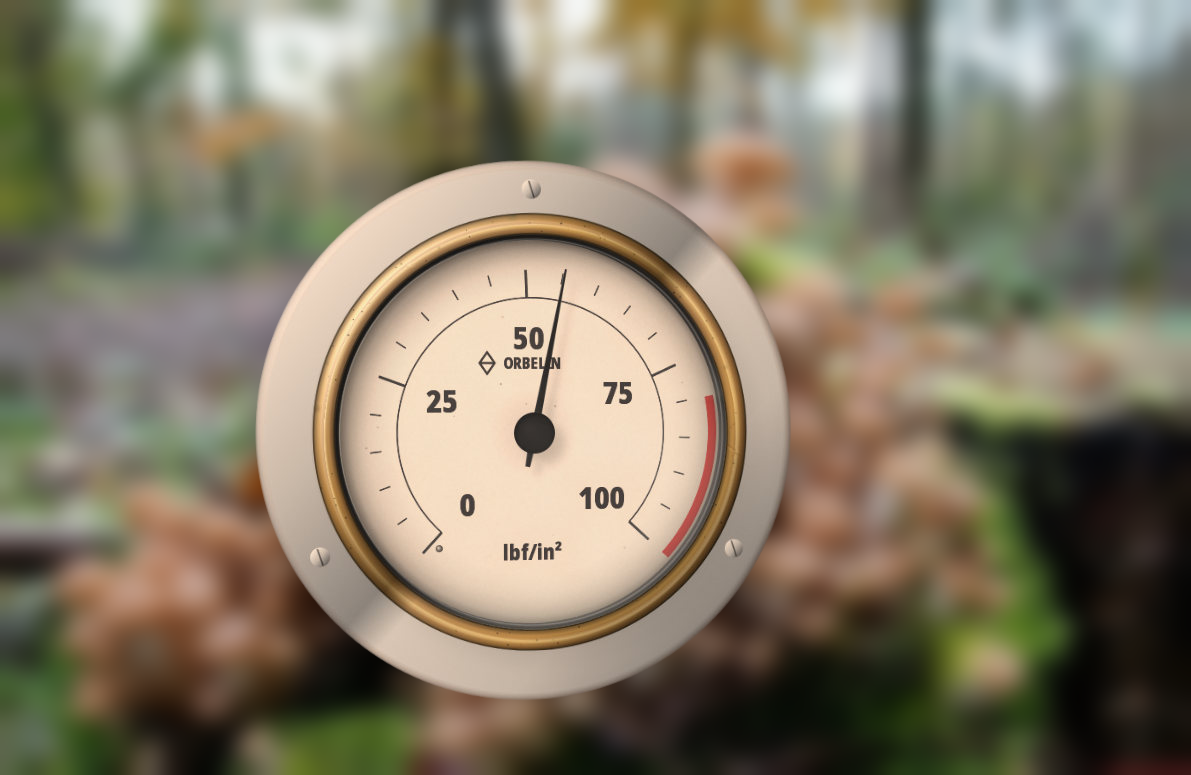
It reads 55 psi
